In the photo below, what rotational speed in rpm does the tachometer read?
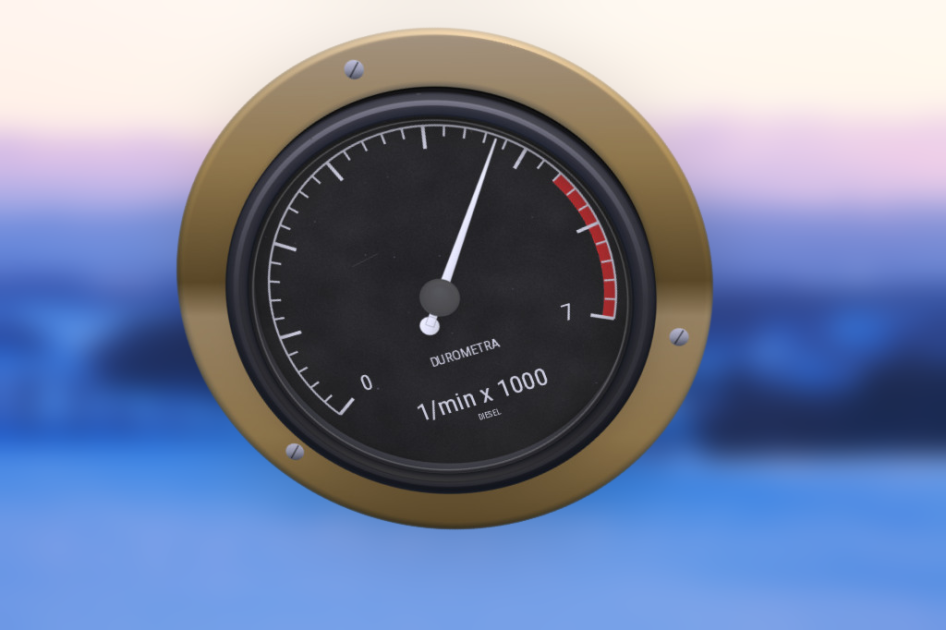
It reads 4700 rpm
